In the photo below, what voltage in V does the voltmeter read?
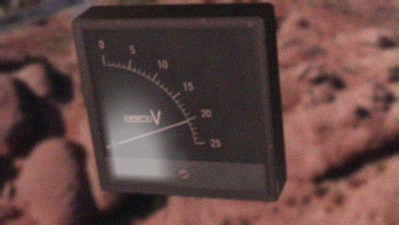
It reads 20 V
